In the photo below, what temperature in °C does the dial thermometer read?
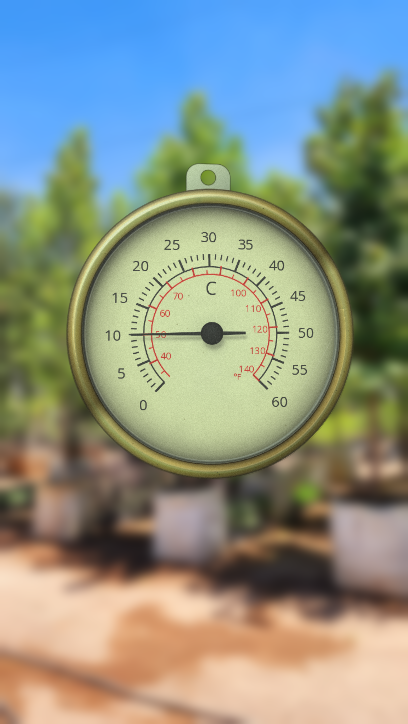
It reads 10 °C
